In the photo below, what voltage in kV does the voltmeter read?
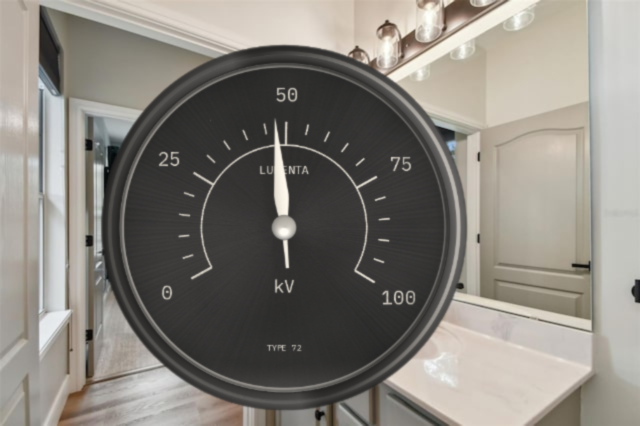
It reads 47.5 kV
